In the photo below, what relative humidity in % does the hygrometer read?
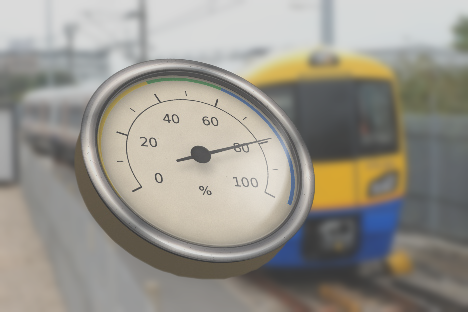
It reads 80 %
